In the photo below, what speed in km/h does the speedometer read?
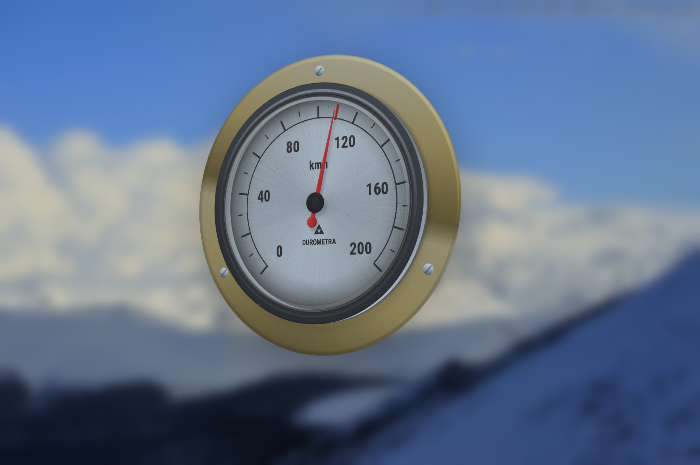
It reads 110 km/h
